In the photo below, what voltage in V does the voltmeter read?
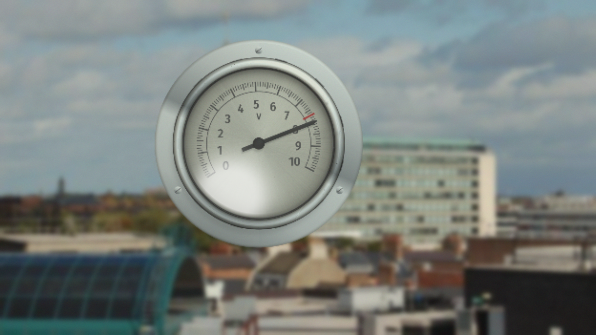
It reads 8 V
